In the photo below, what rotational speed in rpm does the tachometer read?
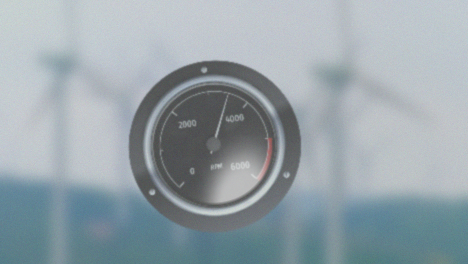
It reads 3500 rpm
